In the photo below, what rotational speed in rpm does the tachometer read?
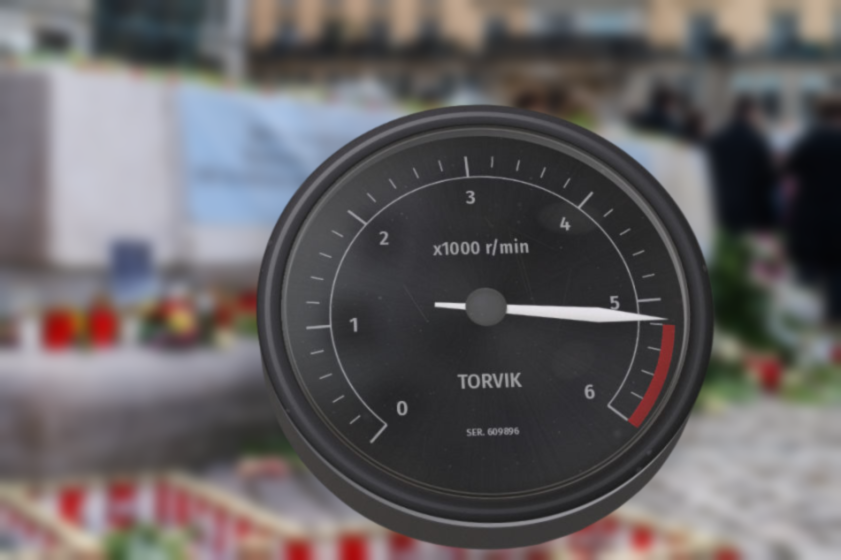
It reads 5200 rpm
